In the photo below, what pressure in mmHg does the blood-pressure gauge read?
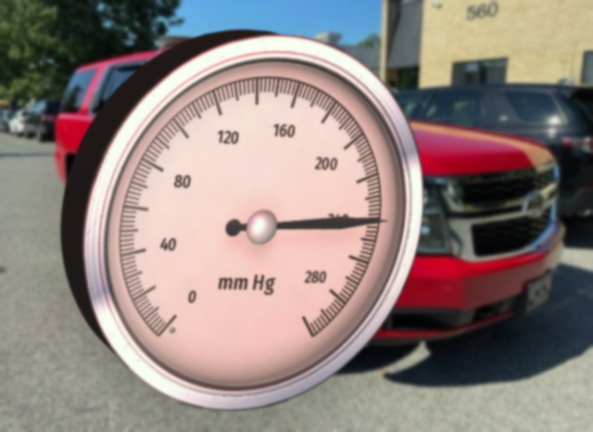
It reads 240 mmHg
